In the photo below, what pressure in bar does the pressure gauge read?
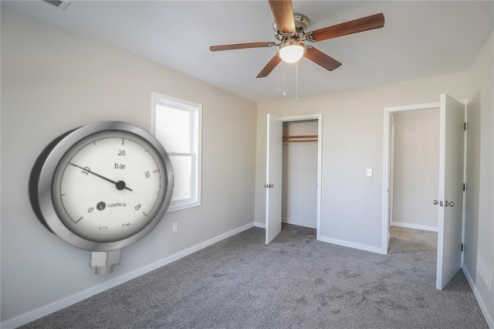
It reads 10 bar
